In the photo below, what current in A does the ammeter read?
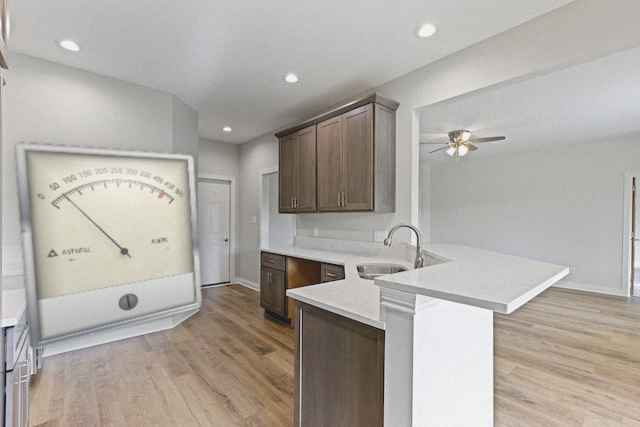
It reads 50 A
